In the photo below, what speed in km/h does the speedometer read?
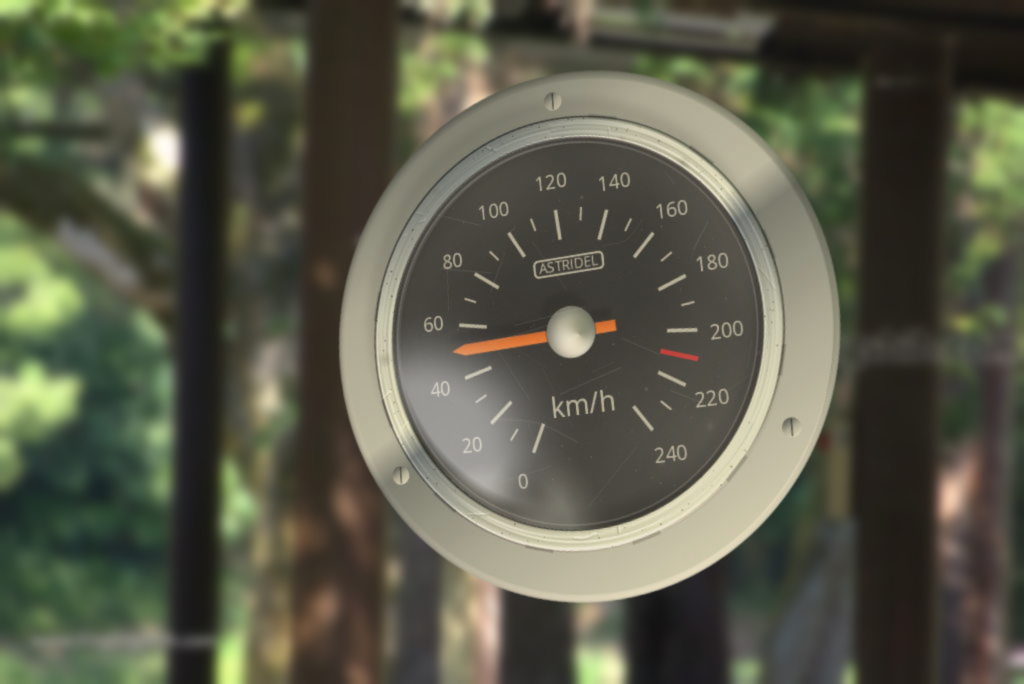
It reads 50 km/h
